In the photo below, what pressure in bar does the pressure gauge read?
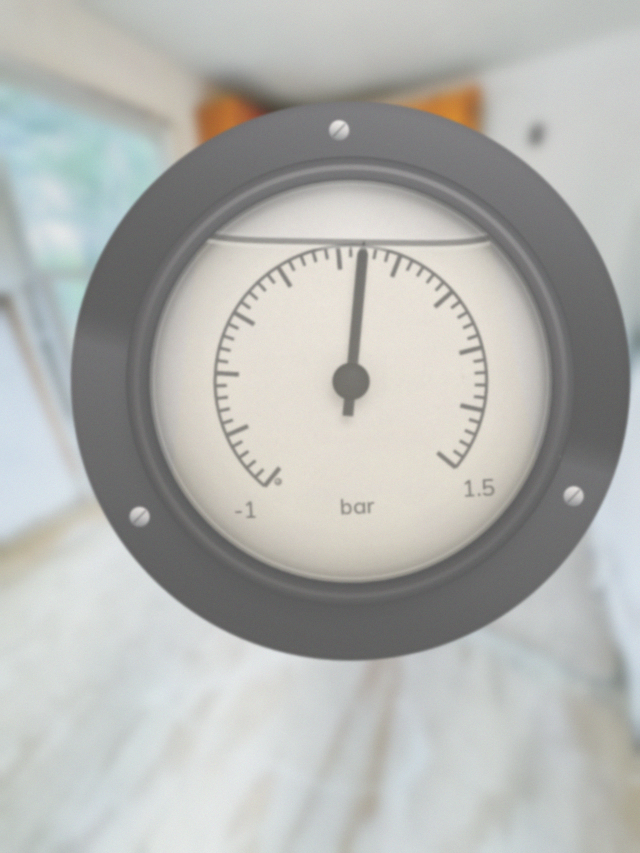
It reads 0.35 bar
